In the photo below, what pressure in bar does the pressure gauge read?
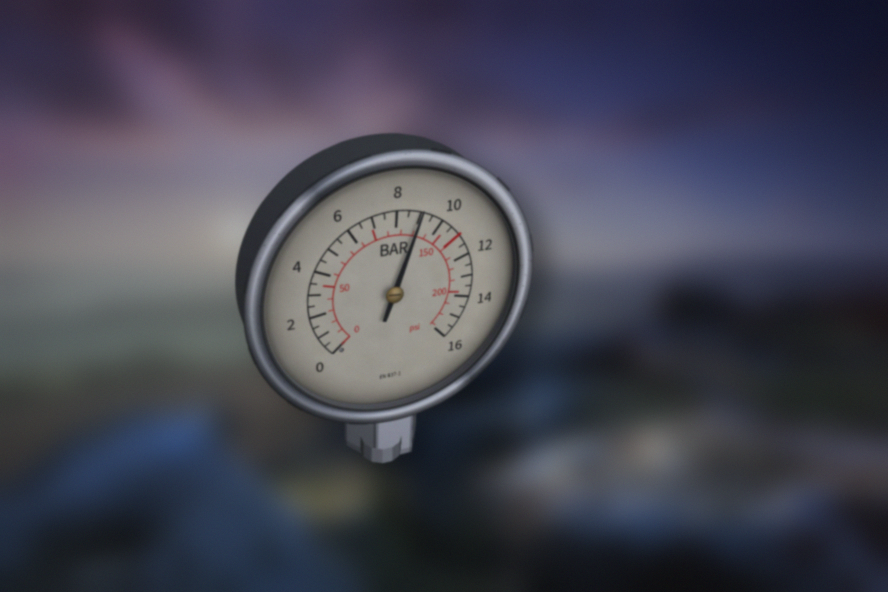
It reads 9 bar
